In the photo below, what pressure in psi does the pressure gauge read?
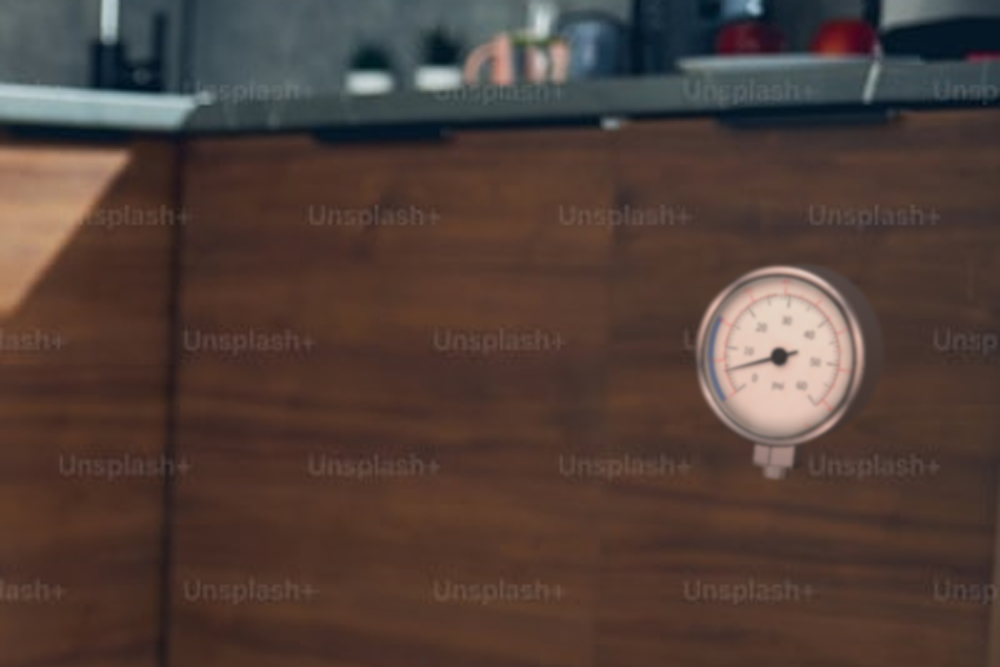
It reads 5 psi
